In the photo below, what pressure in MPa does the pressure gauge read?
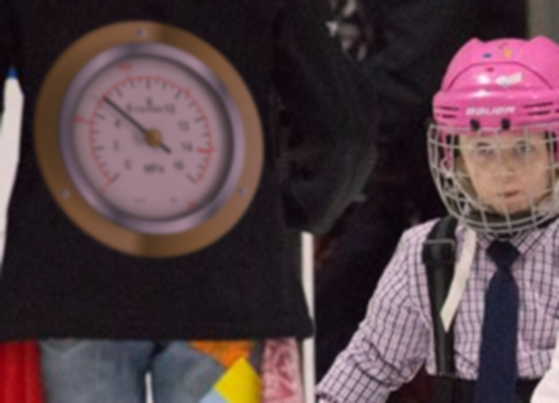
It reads 5 MPa
